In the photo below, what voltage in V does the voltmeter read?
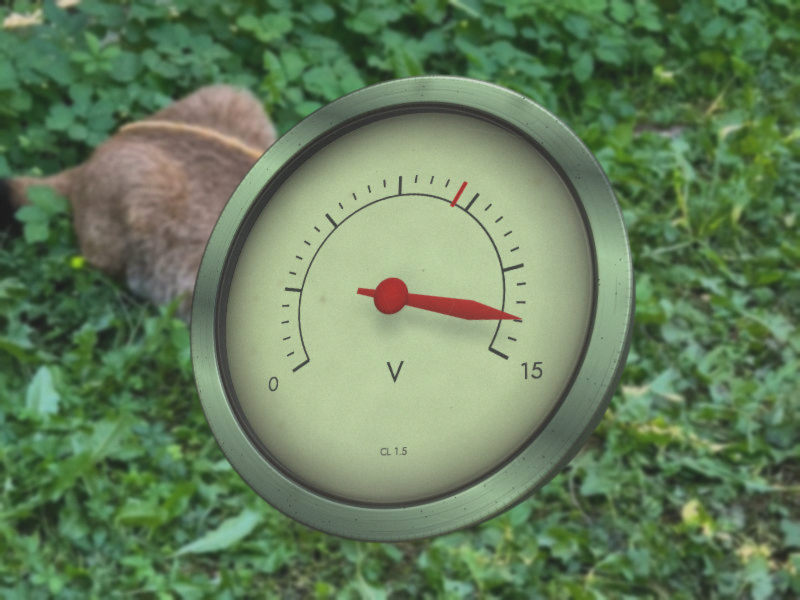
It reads 14 V
